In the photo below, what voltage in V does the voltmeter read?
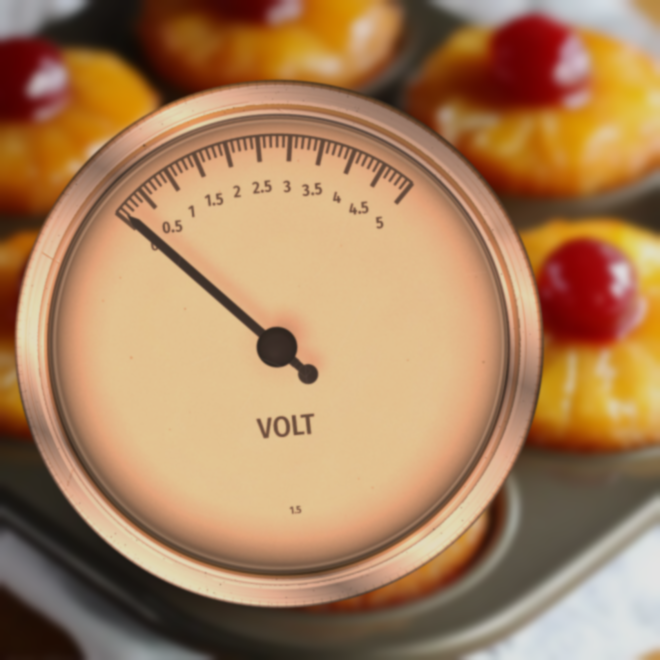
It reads 0.1 V
